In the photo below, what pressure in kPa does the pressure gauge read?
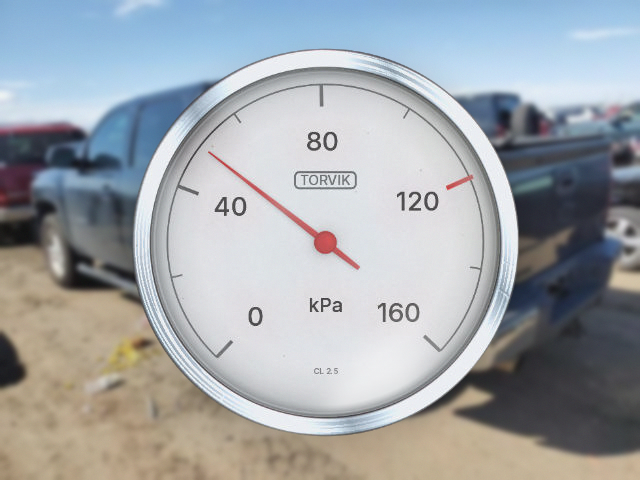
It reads 50 kPa
